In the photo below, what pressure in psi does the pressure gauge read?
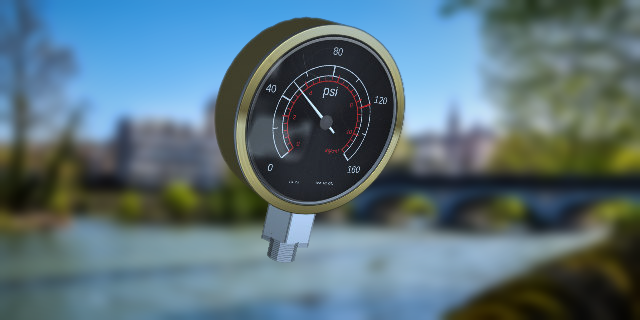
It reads 50 psi
